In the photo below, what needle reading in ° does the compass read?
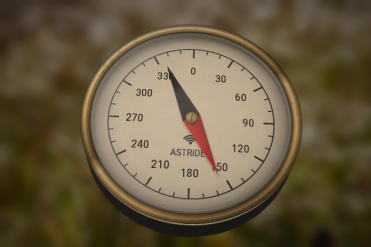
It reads 155 °
